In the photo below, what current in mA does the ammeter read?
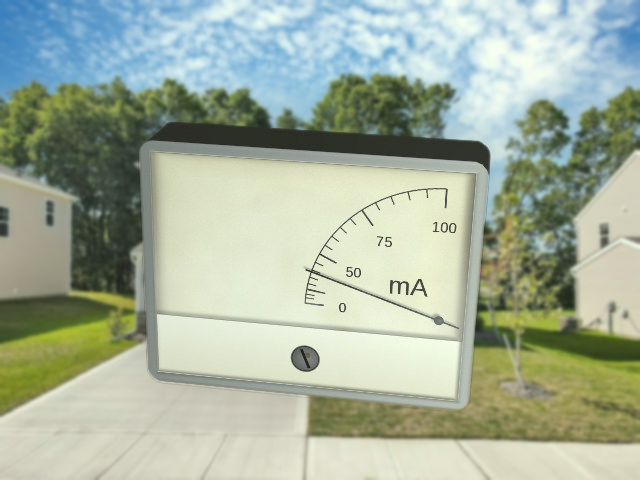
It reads 40 mA
